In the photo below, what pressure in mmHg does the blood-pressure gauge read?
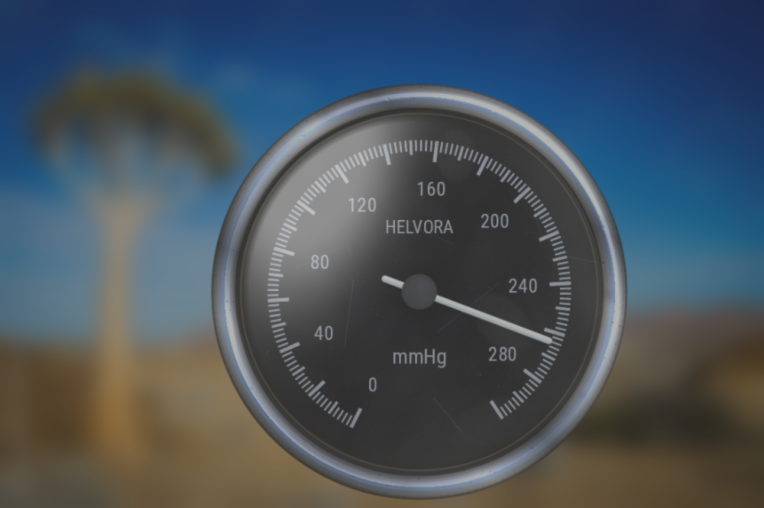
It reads 264 mmHg
